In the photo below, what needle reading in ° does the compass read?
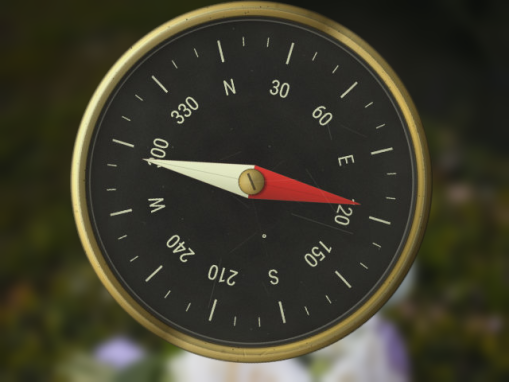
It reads 115 °
